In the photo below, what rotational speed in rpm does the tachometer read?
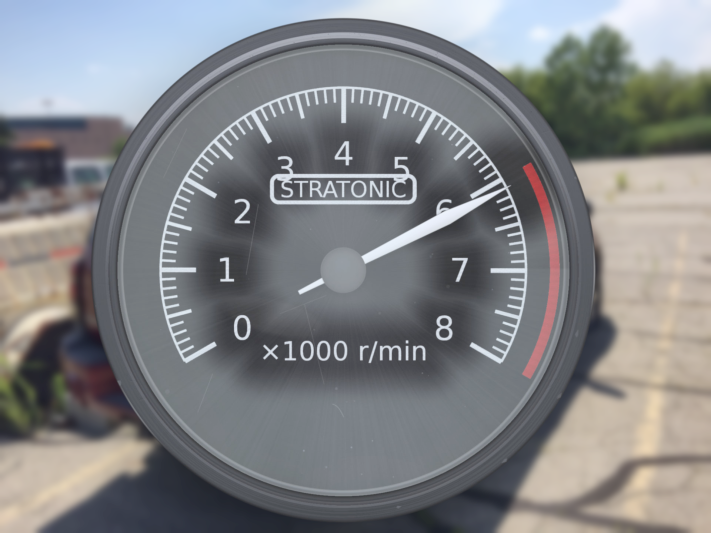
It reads 6100 rpm
